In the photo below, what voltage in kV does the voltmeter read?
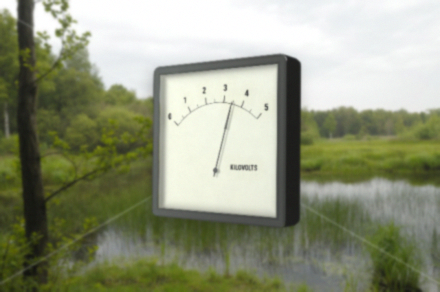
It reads 3.5 kV
